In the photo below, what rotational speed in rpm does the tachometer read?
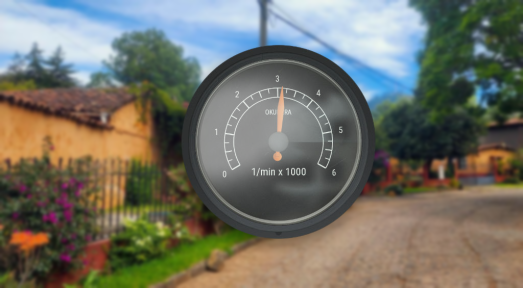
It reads 3125 rpm
